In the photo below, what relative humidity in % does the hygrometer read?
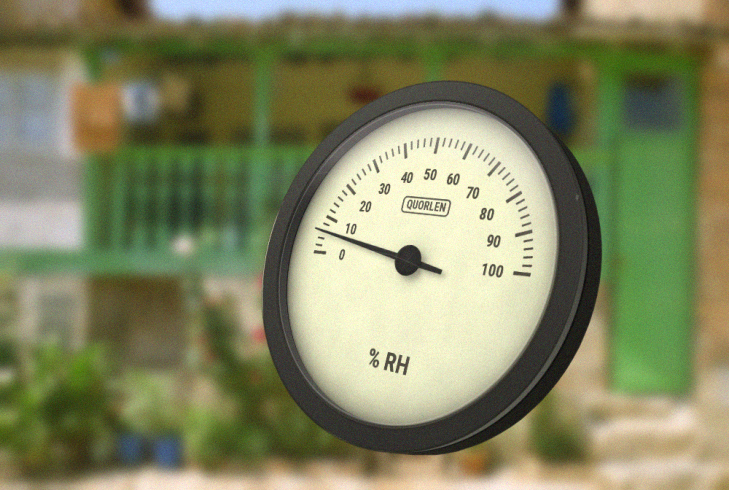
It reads 6 %
